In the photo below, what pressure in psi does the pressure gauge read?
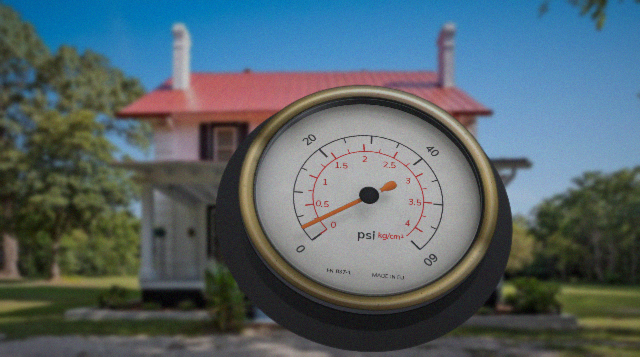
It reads 2.5 psi
